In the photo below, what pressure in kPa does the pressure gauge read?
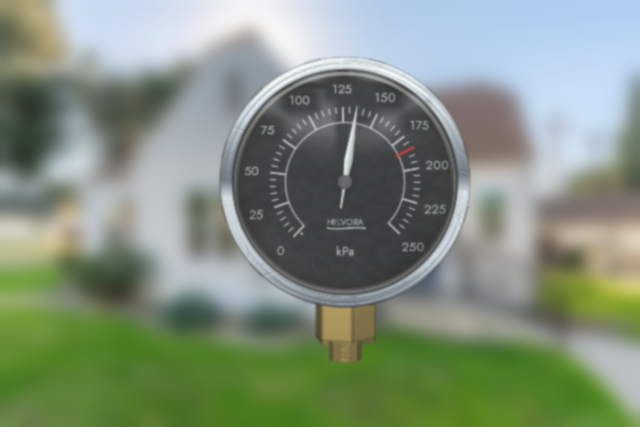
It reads 135 kPa
